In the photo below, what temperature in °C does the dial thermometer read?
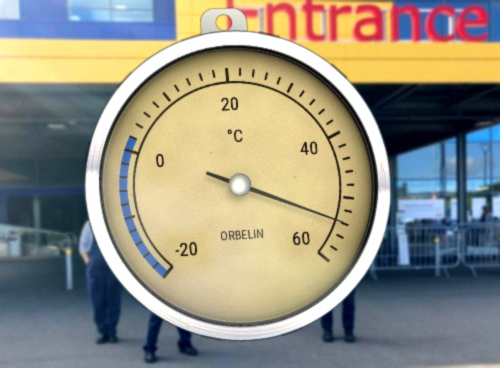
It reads 54 °C
